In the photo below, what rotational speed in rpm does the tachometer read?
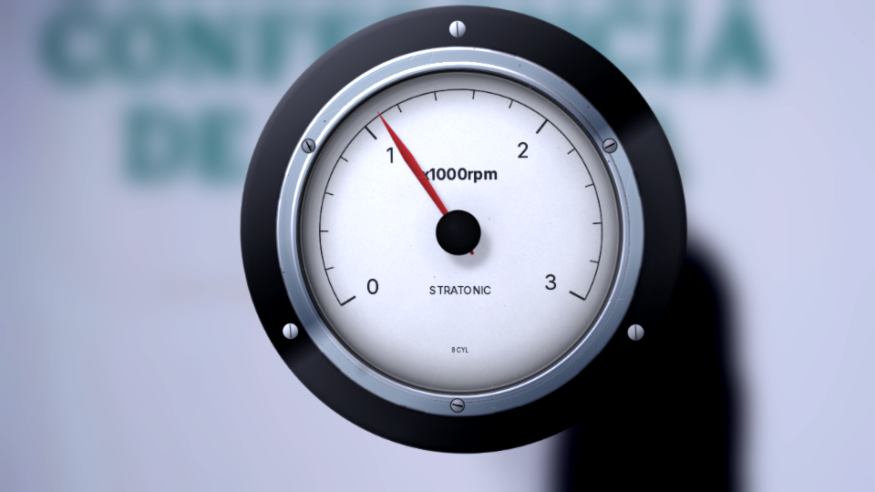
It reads 1100 rpm
